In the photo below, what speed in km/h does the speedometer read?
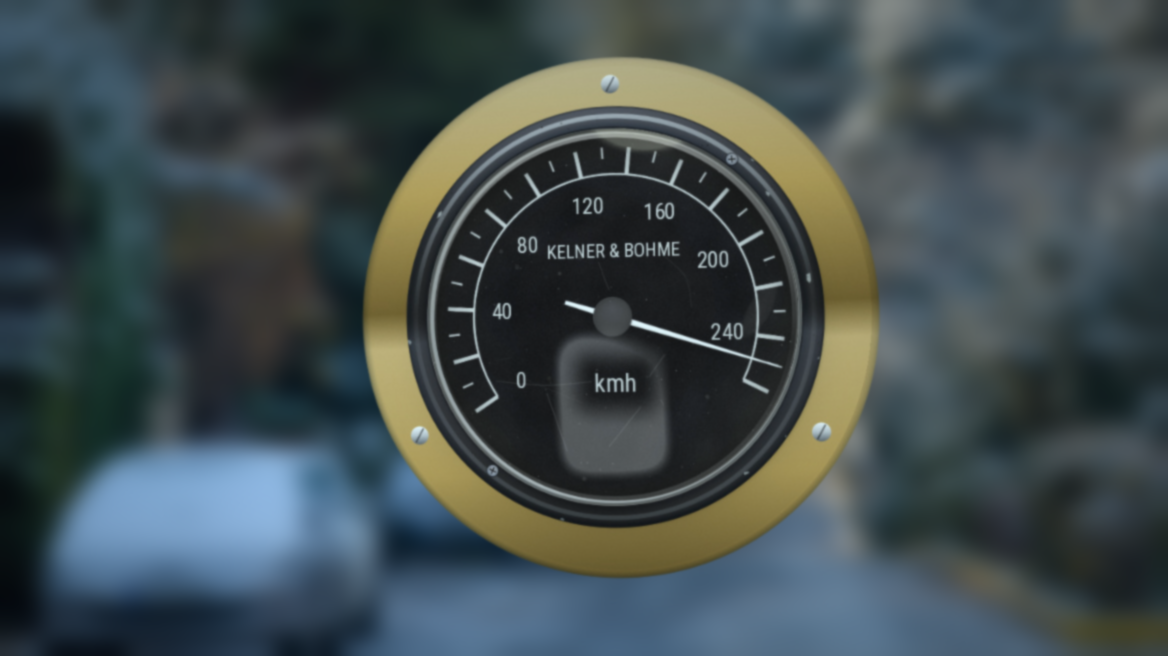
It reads 250 km/h
